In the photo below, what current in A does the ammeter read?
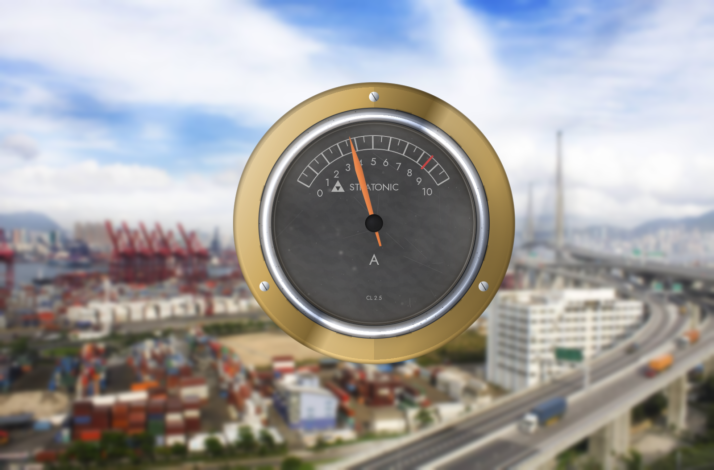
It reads 3.75 A
